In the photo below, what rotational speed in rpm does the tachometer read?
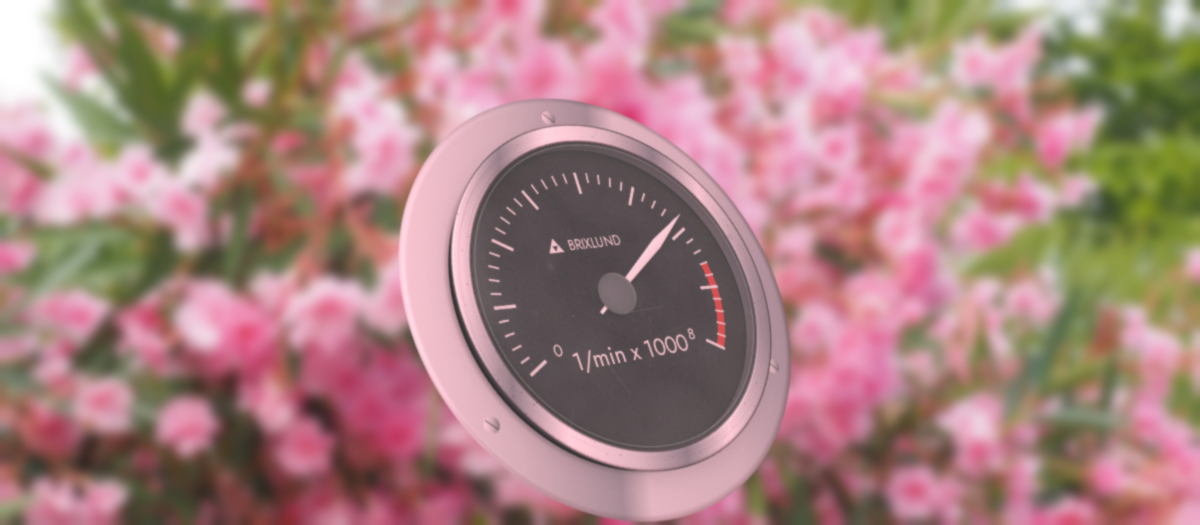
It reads 5800 rpm
